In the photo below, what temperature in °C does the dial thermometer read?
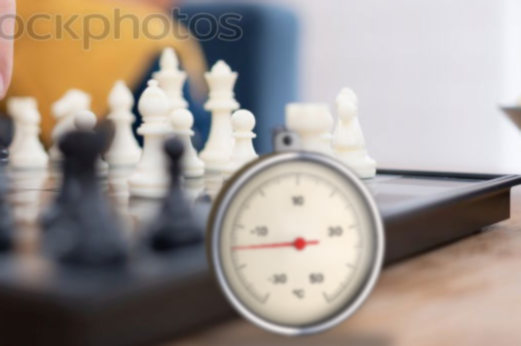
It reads -15 °C
